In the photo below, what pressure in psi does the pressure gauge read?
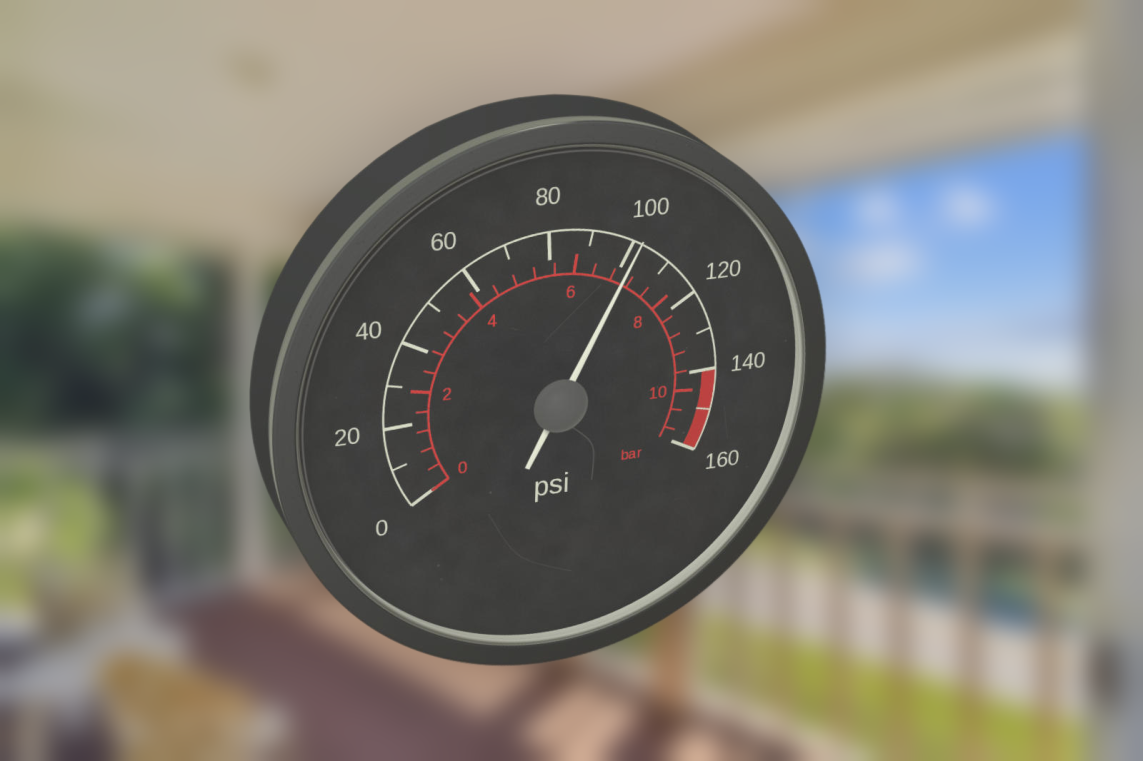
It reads 100 psi
